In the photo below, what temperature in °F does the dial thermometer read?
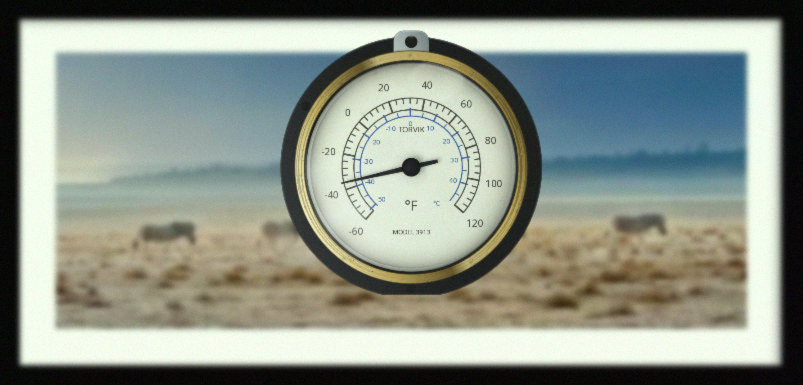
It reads -36 °F
